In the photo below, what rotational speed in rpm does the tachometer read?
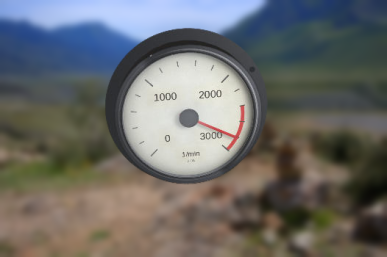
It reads 2800 rpm
